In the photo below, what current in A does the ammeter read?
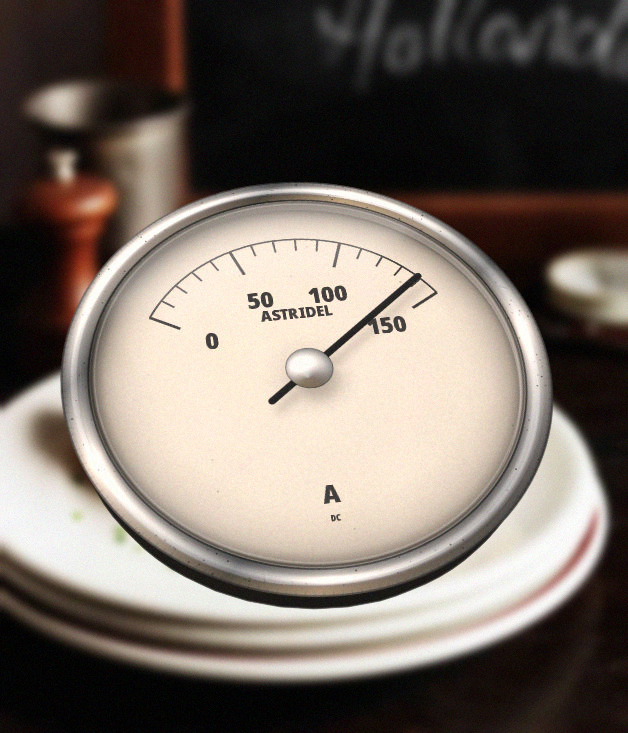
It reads 140 A
